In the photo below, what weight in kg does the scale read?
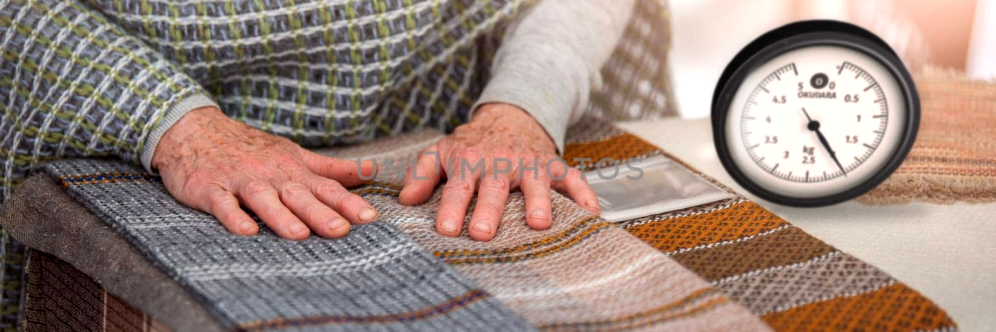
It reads 2 kg
